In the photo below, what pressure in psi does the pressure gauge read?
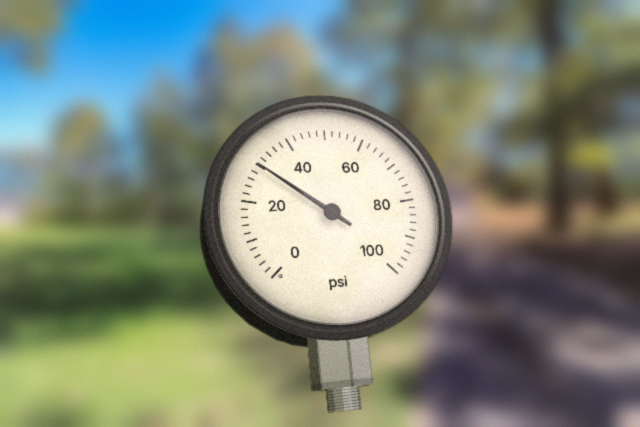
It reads 30 psi
